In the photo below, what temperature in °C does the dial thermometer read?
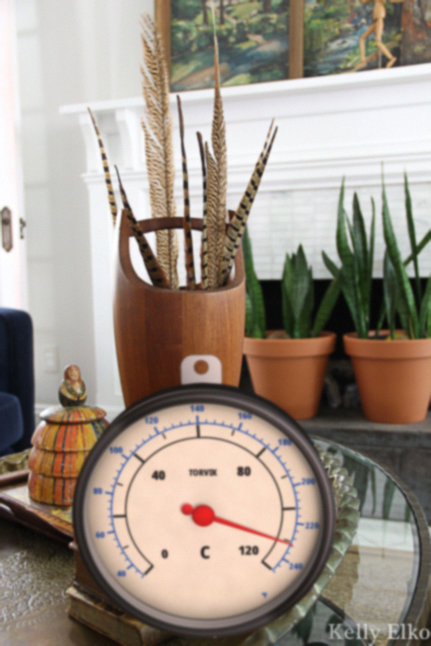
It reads 110 °C
